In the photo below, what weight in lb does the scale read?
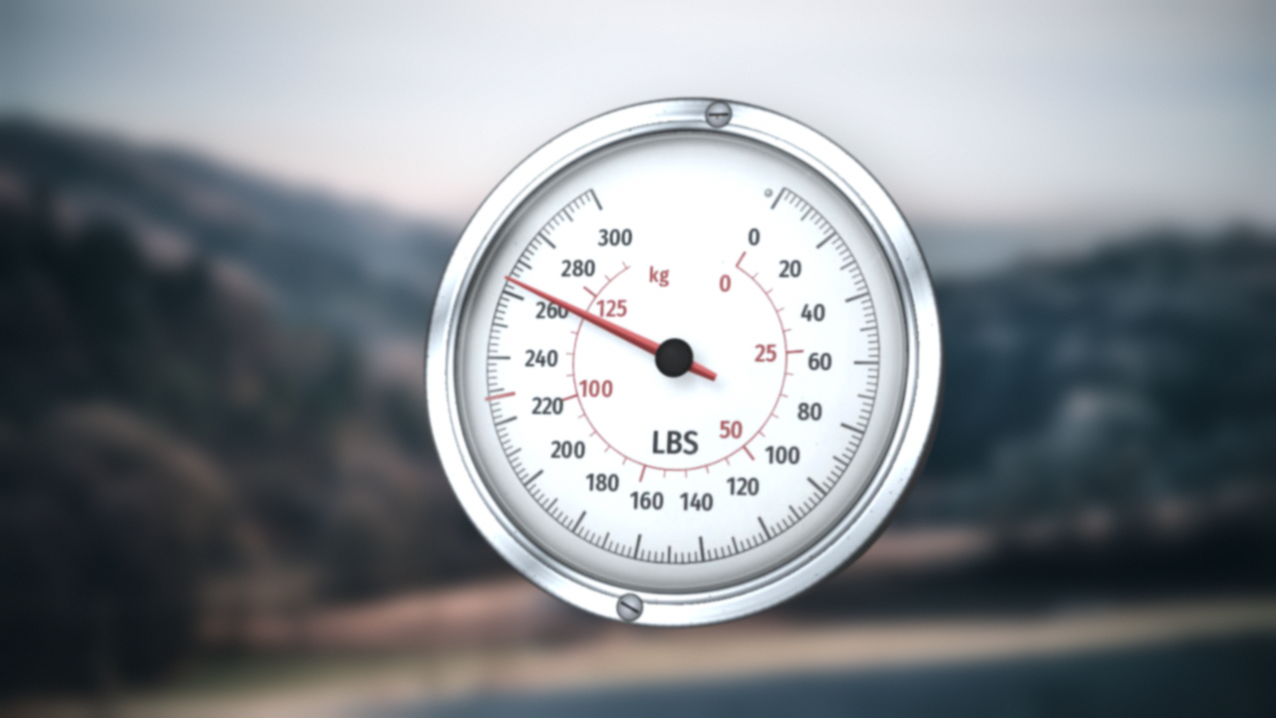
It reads 264 lb
